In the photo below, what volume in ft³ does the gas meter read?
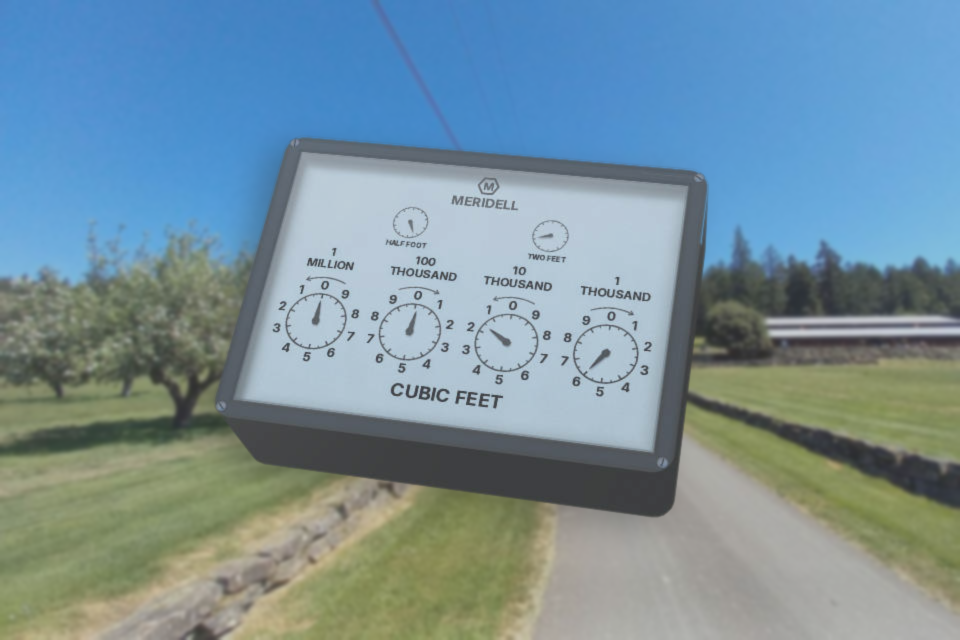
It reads 1600 ft³
